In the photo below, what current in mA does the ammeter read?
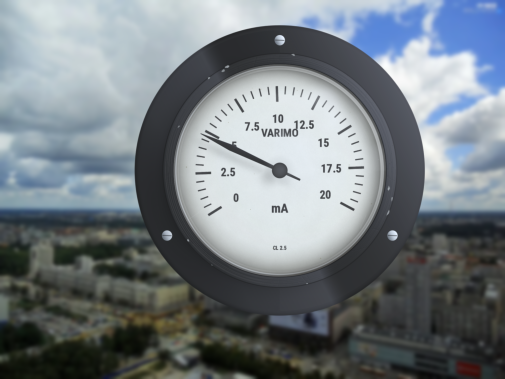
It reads 4.75 mA
